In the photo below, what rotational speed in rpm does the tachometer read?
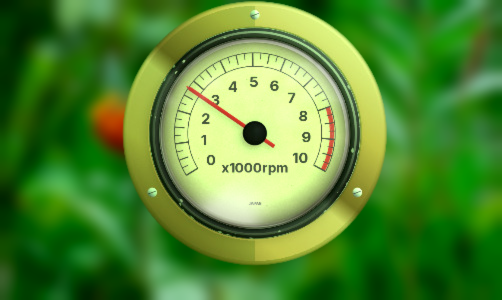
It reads 2750 rpm
